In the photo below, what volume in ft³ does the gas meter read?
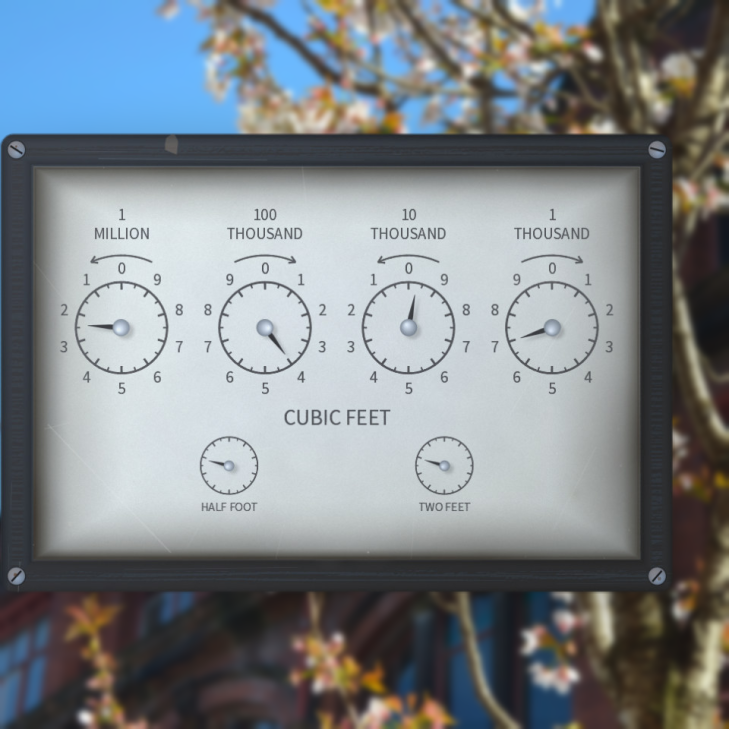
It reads 239700 ft³
